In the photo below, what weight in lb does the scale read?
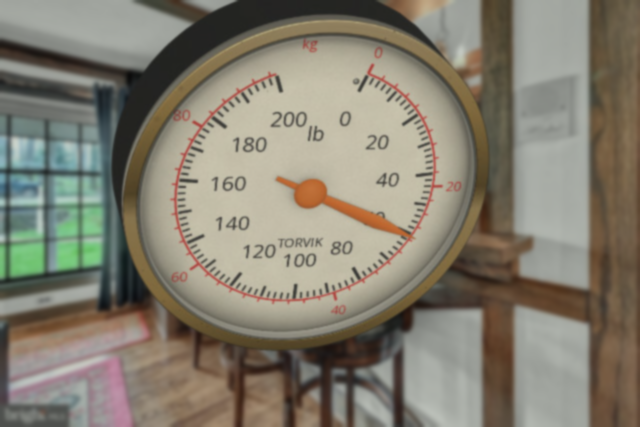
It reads 60 lb
